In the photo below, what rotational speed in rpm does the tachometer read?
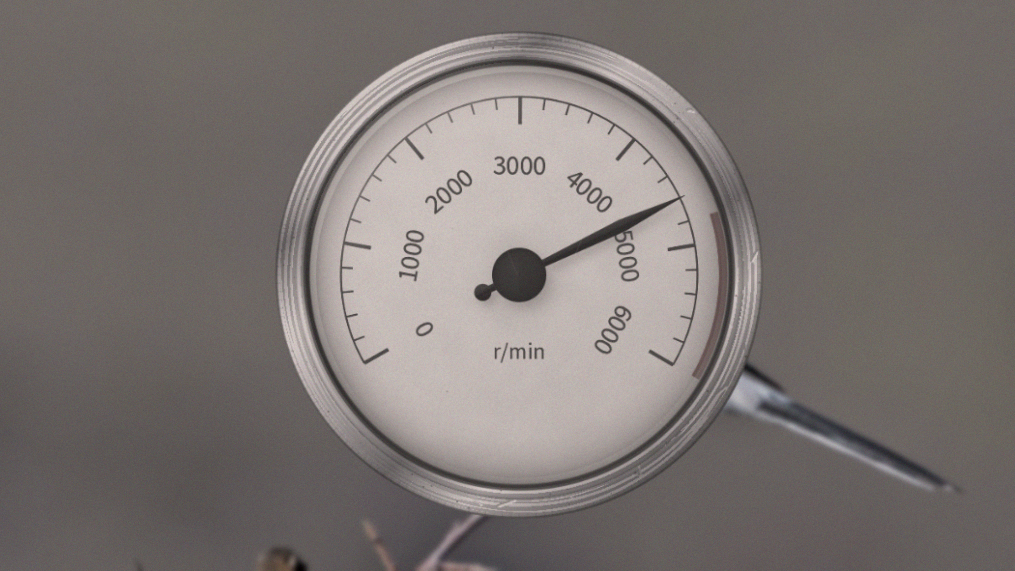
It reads 4600 rpm
